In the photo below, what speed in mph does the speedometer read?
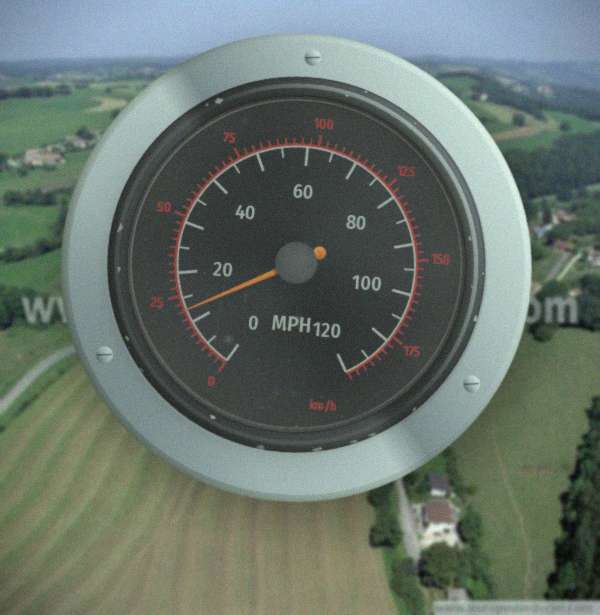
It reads 12.5 mph
